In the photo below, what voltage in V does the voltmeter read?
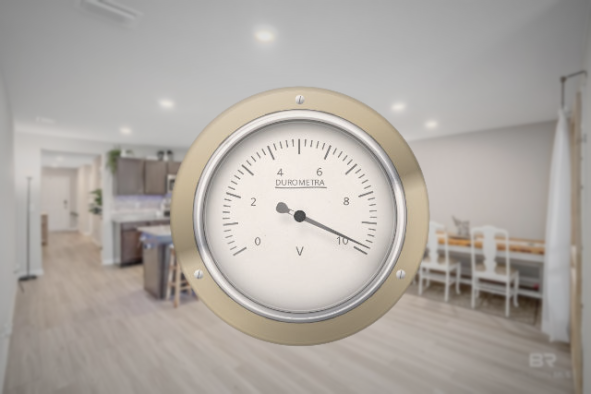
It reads 9.8 V
